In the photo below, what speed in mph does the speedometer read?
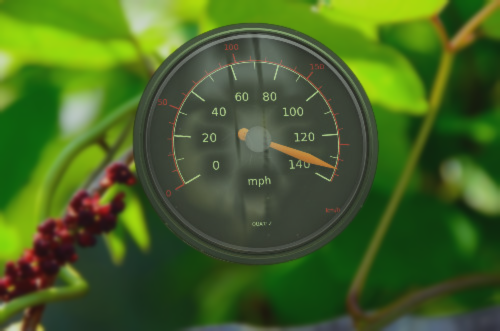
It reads 135 mph
